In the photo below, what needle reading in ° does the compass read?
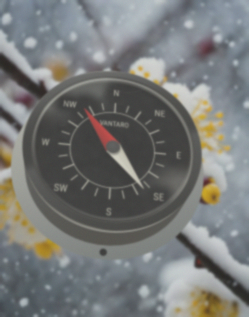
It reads 322.5 °
